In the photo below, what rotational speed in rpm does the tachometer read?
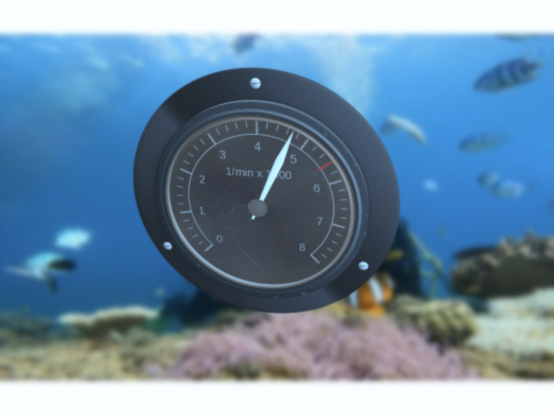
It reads 4700 rpm
